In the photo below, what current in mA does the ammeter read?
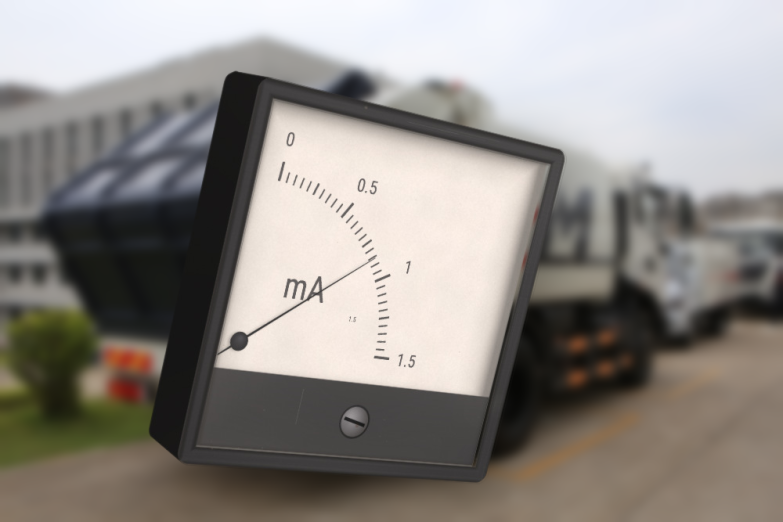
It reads 0.85 mA
